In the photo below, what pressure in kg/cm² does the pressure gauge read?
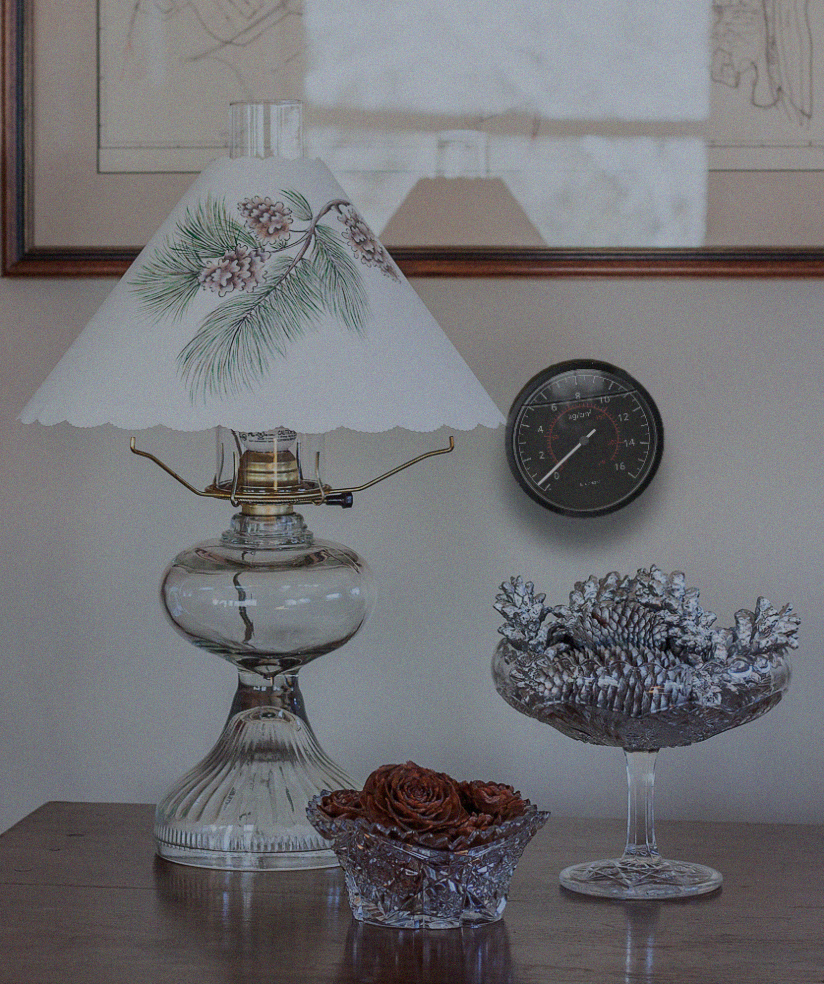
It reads 0.5 kg/cm²
